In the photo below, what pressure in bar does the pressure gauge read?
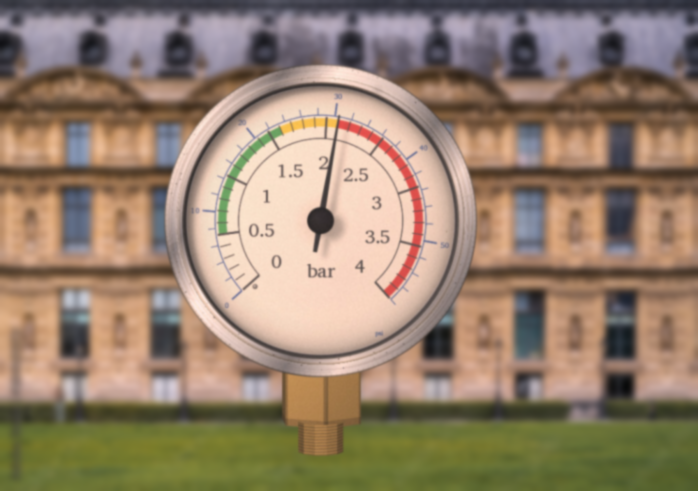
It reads 2.1 bar
